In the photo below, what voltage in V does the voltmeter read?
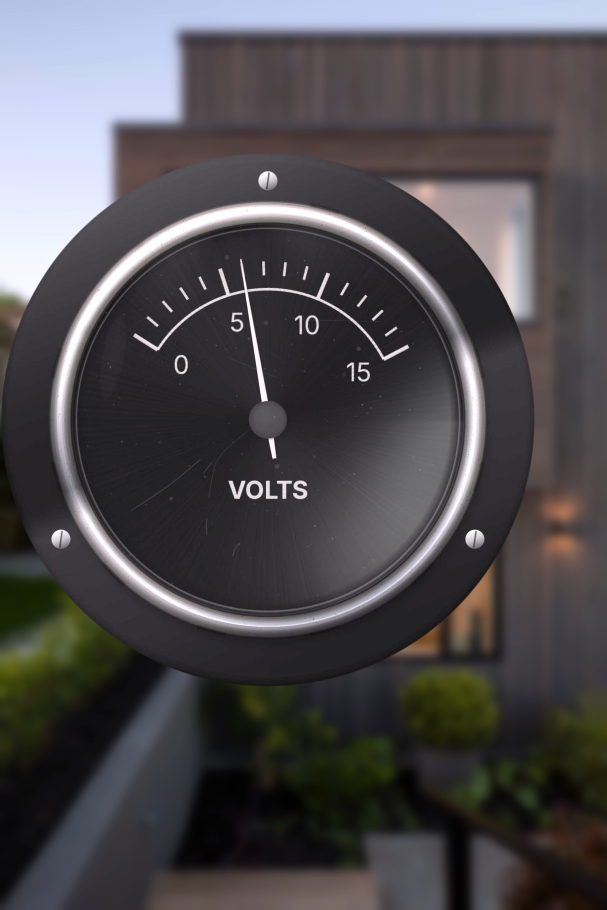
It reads 6 V
